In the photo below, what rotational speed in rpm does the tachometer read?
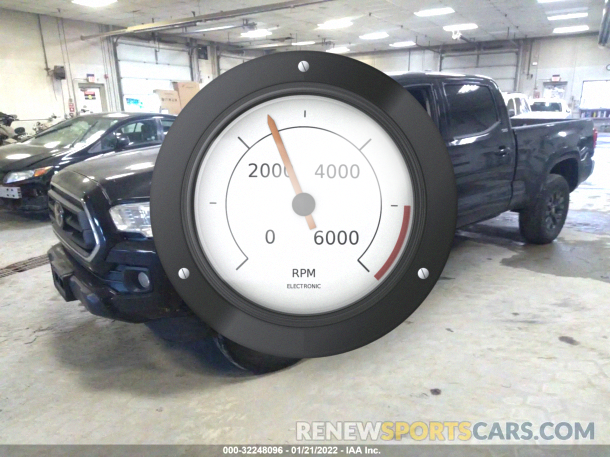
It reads 2500 rpm
